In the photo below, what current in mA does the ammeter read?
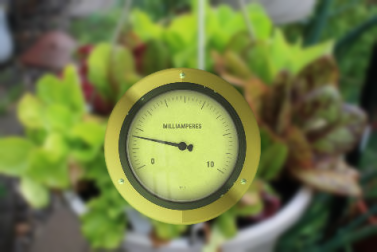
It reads 1.6 mA
